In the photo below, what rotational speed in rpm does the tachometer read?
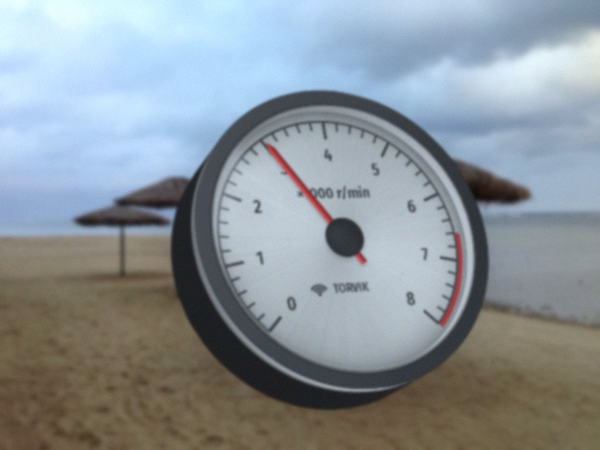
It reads 3000 rpm
